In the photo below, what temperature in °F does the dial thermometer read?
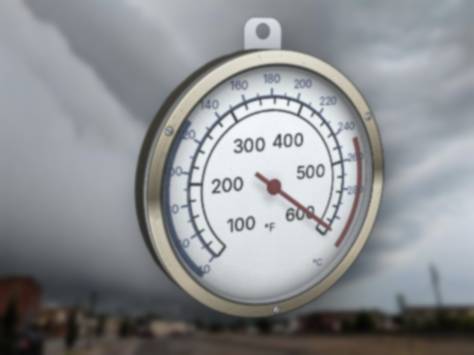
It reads 590 °F
